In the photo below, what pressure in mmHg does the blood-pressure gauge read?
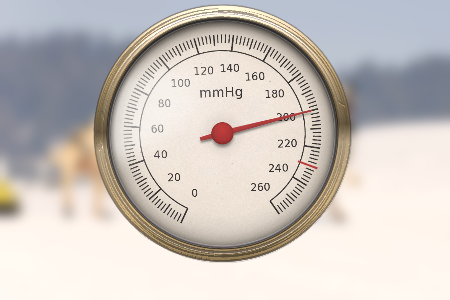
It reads 200 mmHg
